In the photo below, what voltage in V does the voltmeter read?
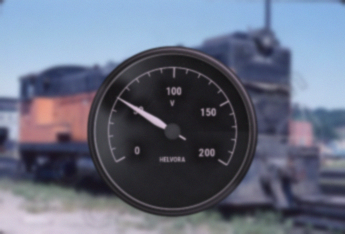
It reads 50 V
